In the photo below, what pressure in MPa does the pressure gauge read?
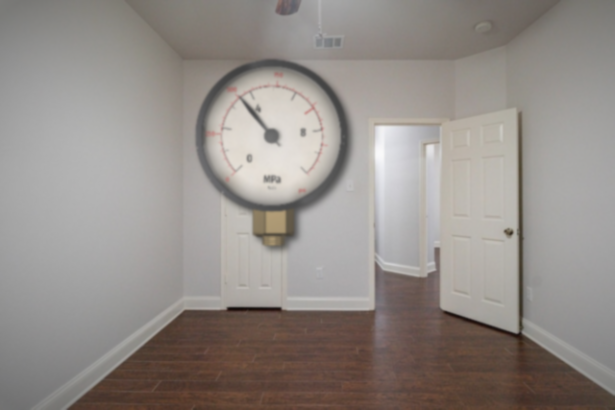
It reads 3.5 MPa
